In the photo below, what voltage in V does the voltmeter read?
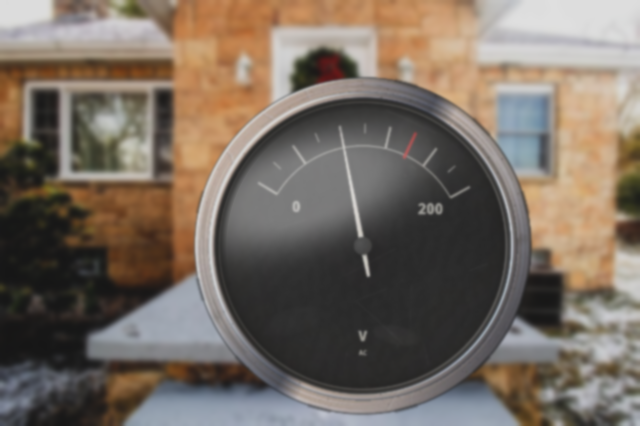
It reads 80 V
